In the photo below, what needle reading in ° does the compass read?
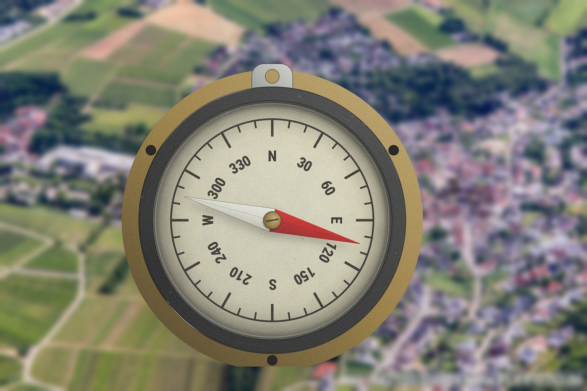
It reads 105 °
